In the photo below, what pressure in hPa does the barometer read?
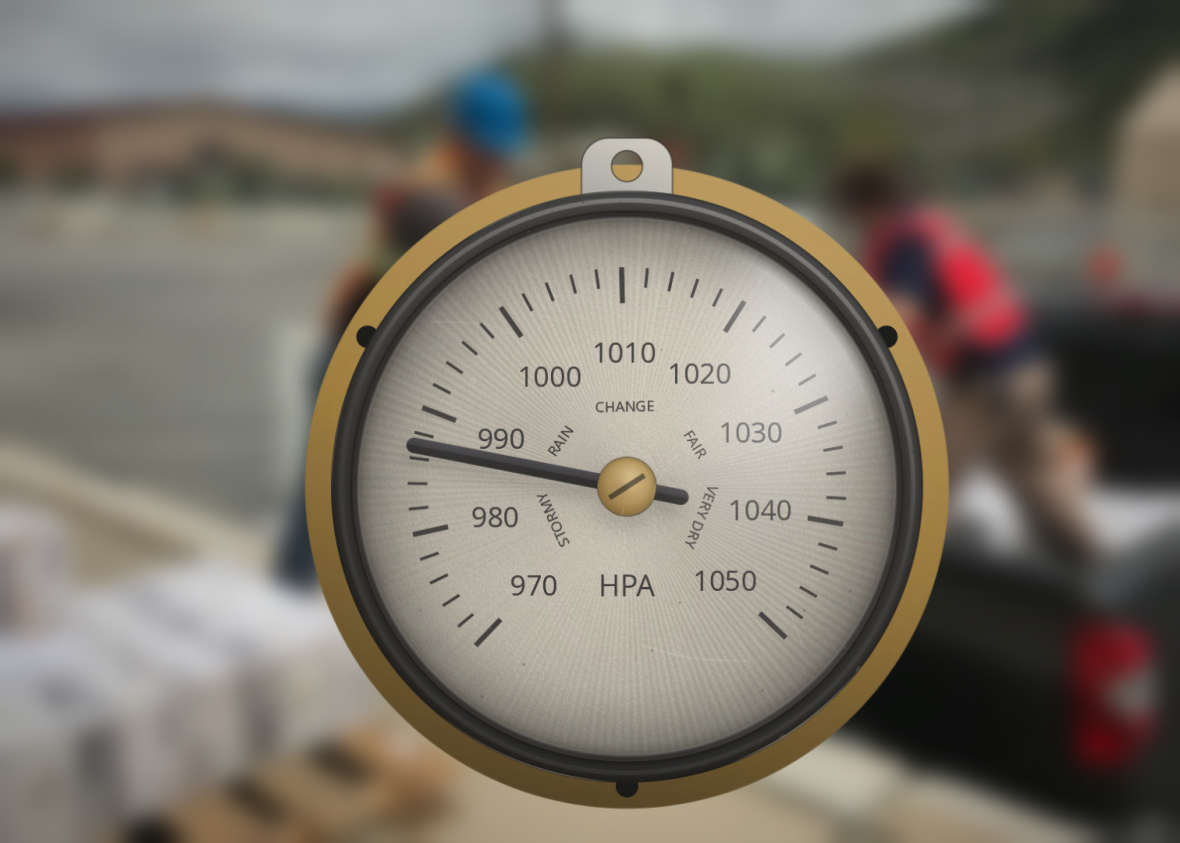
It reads 987 hPa
